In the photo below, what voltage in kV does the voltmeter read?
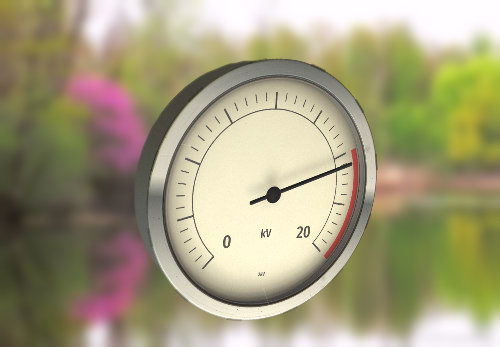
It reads 15.5 kV
